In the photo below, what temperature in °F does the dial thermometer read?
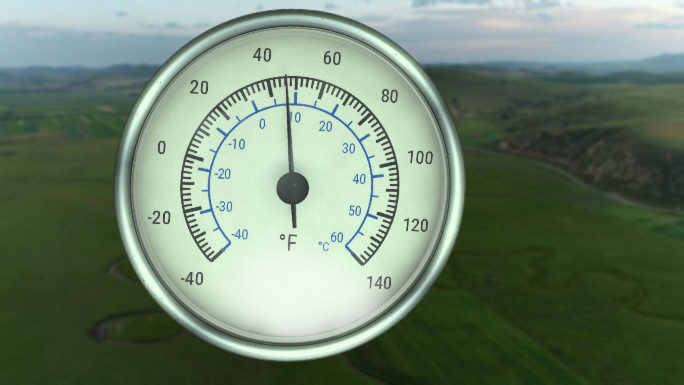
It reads 46 °F
